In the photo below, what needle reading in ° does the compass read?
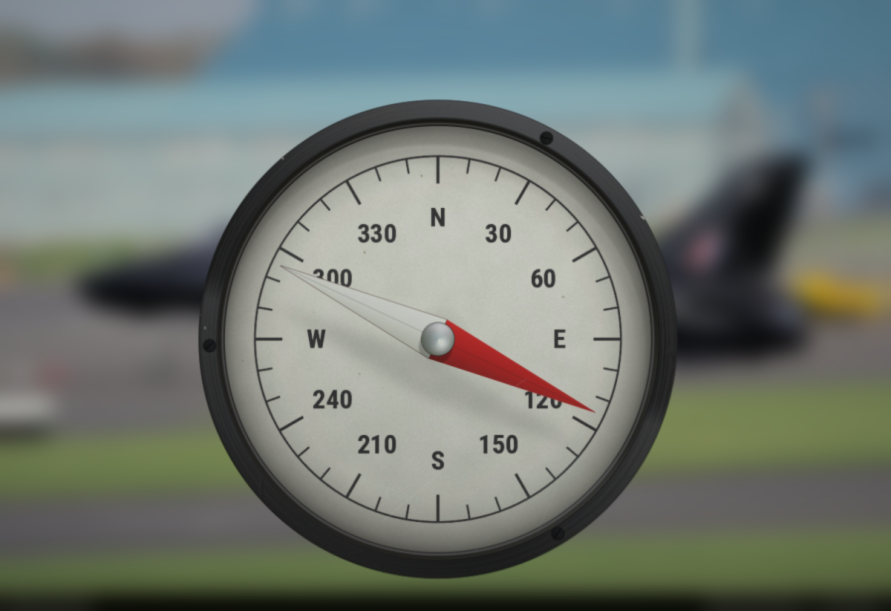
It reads 115 °
